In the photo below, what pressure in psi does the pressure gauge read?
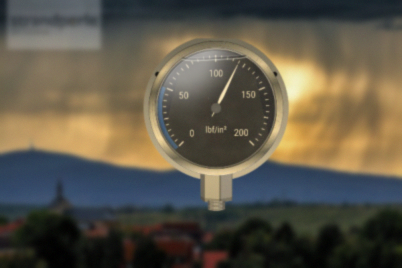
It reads 120 psi
